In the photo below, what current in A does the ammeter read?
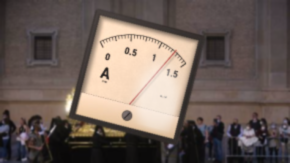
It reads 1.25 A
